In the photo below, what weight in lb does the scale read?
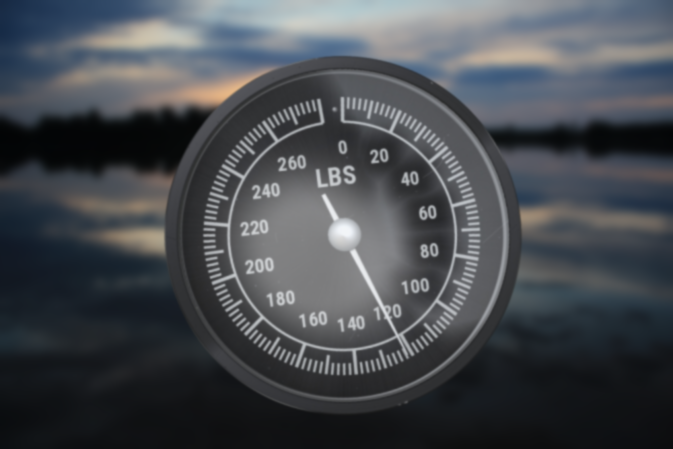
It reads 122 lb
